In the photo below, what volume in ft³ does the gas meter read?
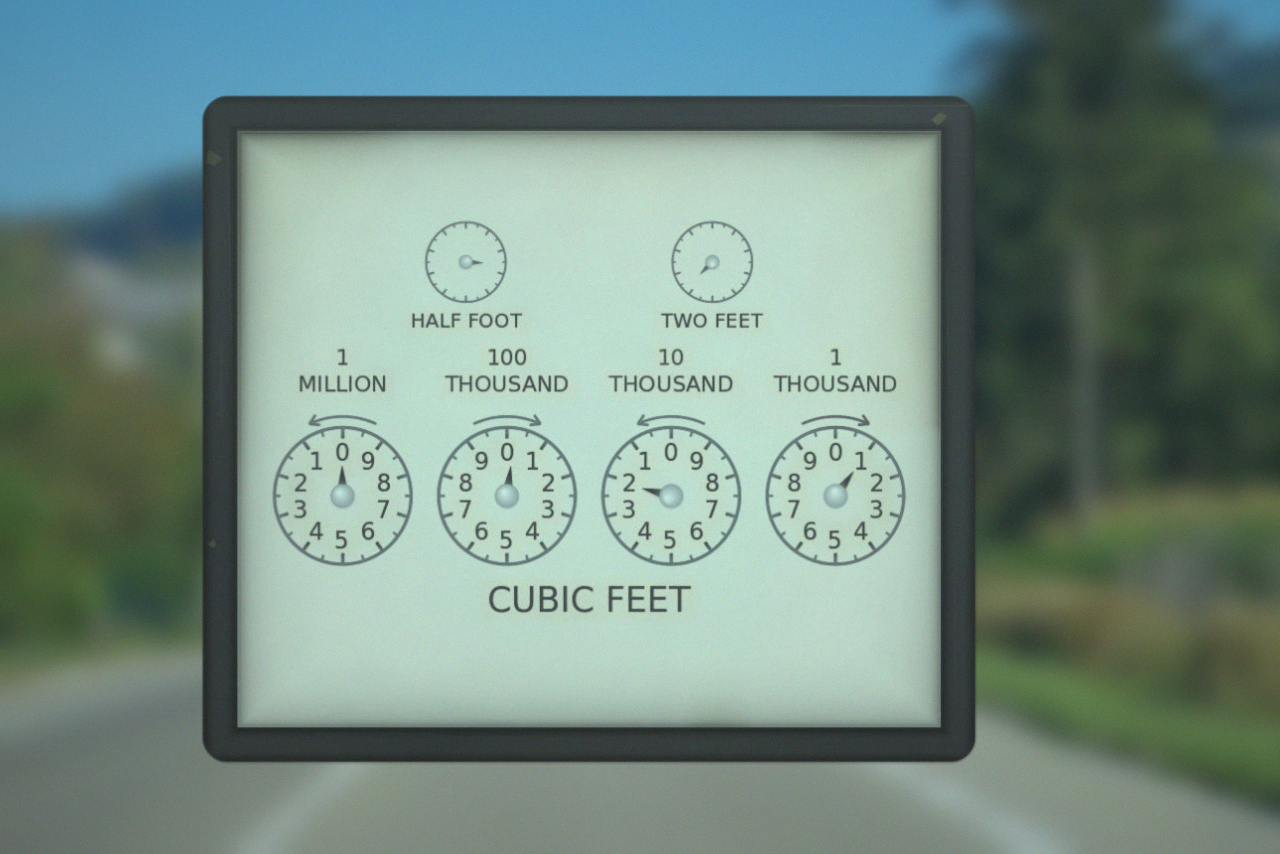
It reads 2100 ft³
